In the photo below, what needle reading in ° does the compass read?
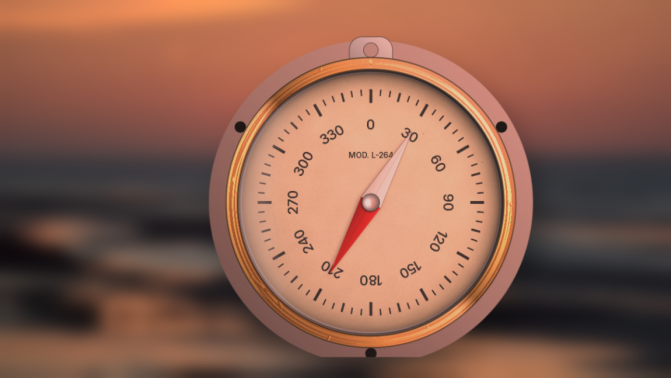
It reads 210 °
